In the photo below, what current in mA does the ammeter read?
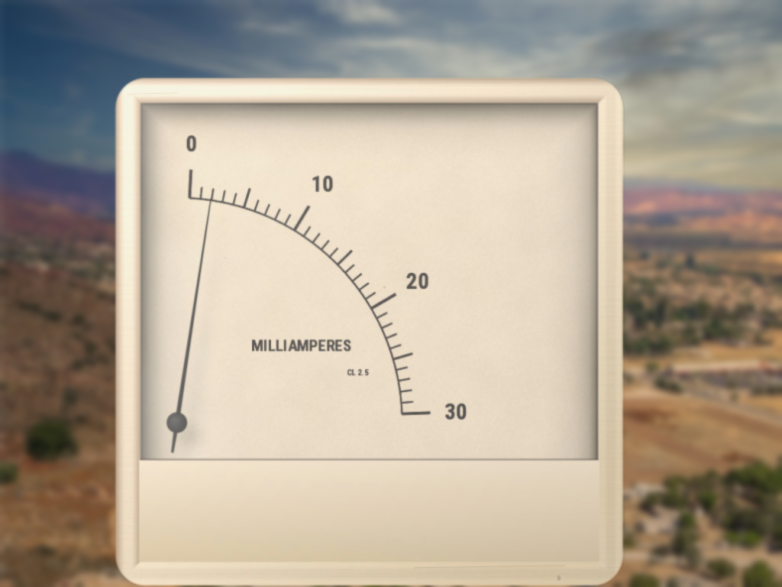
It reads 2 mA
